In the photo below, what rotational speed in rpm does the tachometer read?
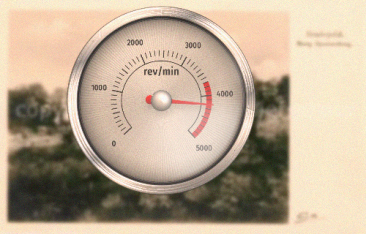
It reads 4200 rpm
